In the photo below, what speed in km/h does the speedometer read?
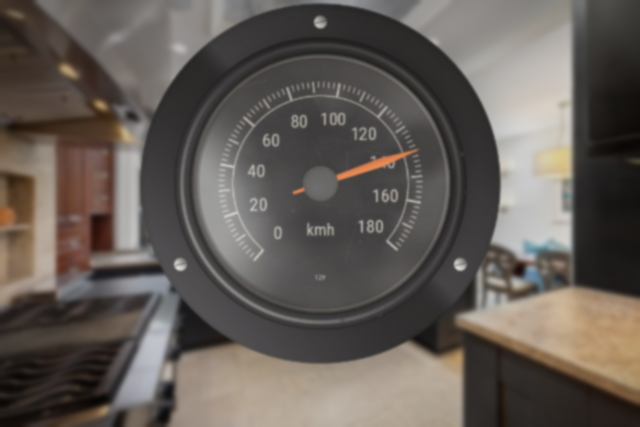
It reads 140 km/h
